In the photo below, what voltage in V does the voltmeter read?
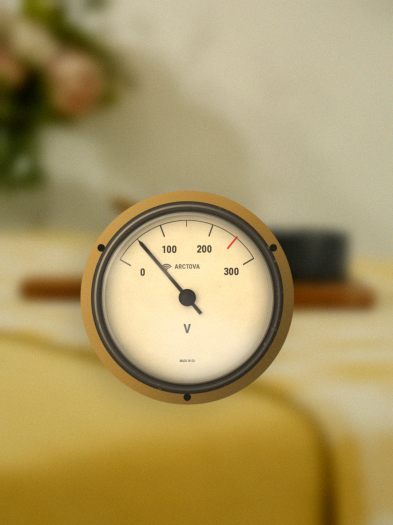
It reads 50 V
